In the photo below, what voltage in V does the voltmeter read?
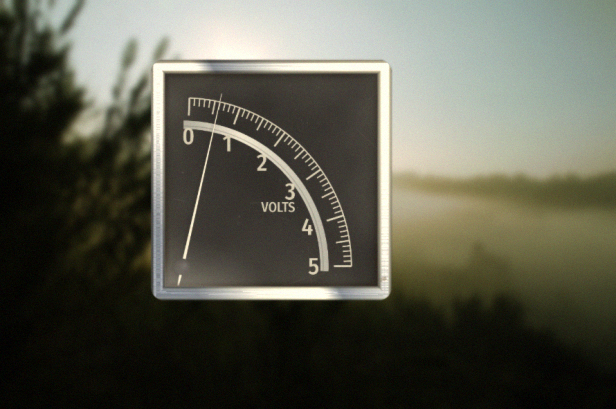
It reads 0.6 V
